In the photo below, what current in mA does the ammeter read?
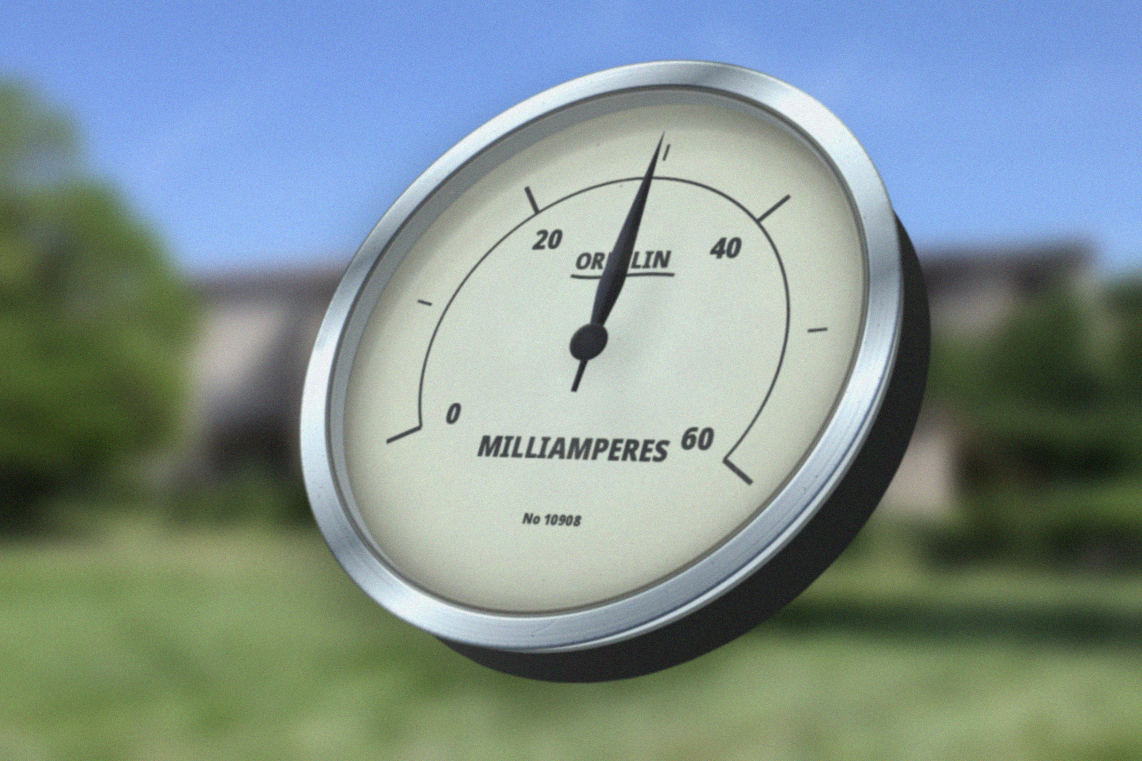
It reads 30 mA
